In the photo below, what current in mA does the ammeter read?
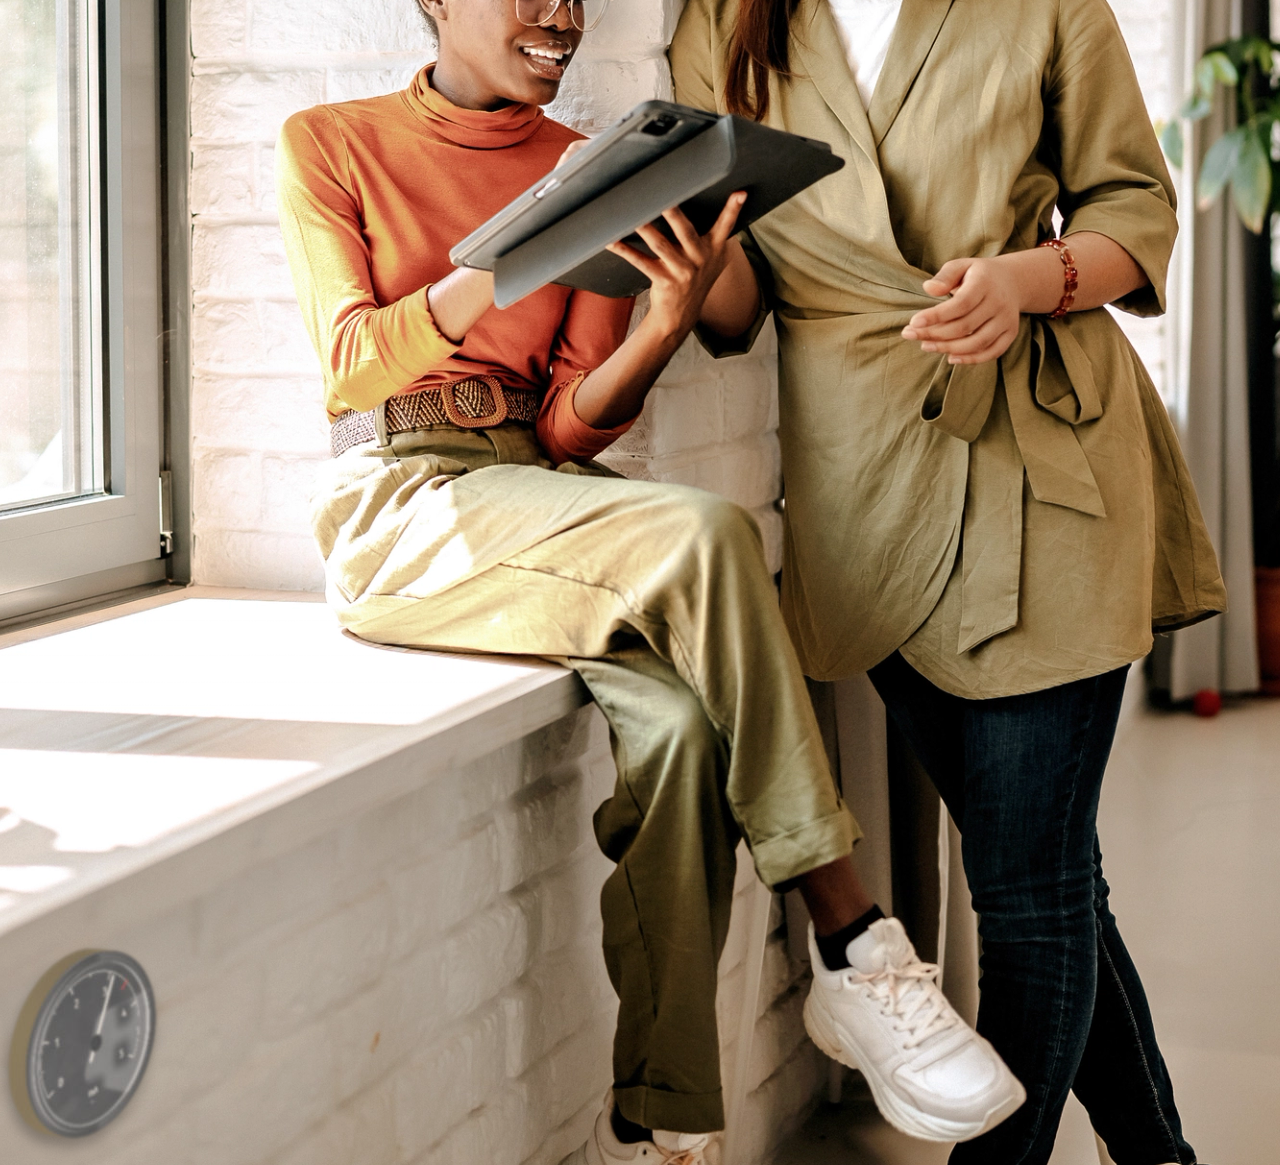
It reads 3 mA
